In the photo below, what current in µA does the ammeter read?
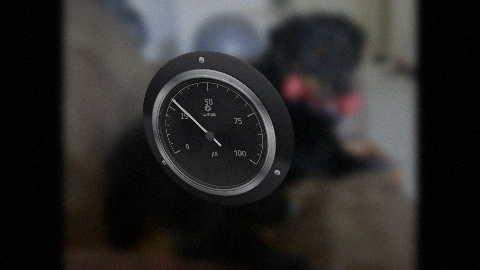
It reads 30 µA
